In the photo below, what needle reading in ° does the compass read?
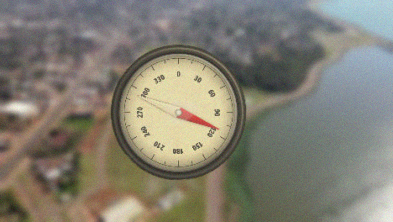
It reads 112.5 °
